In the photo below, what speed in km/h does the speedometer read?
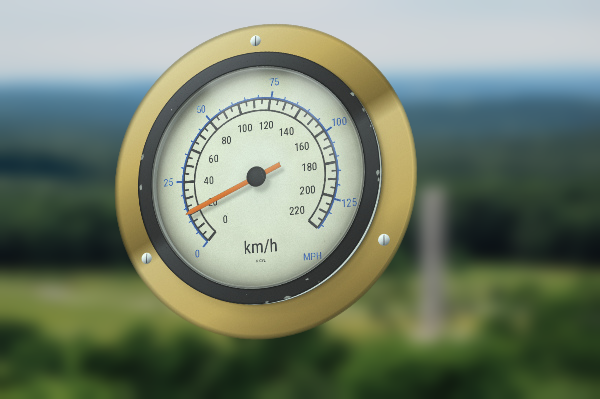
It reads 20 km/h
